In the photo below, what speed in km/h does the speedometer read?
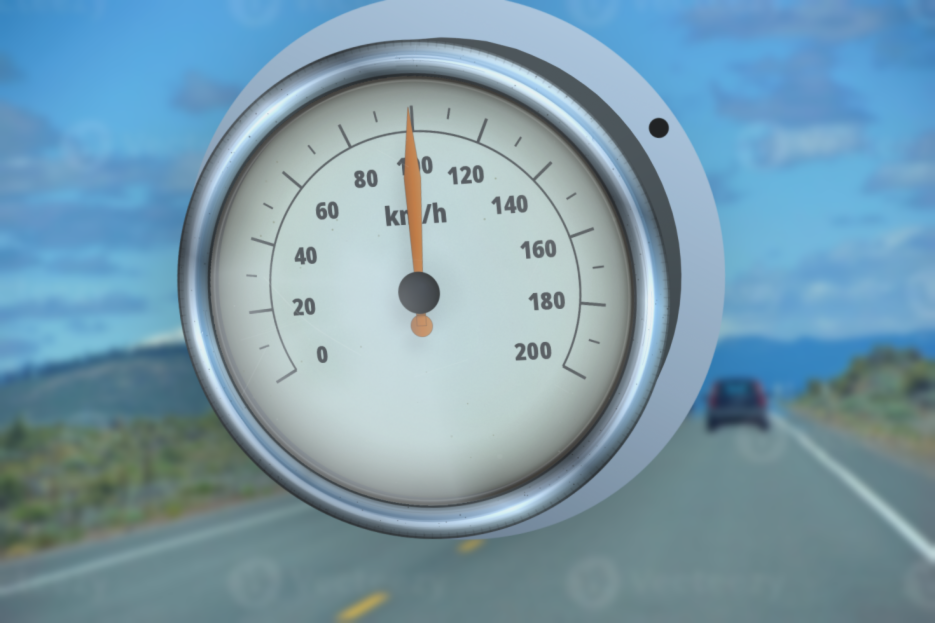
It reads 100 km/h
